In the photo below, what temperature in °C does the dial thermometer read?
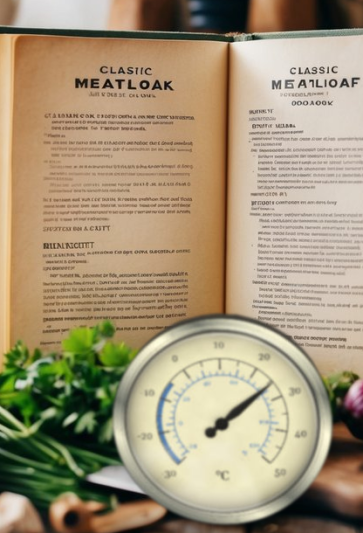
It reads 25 °C
